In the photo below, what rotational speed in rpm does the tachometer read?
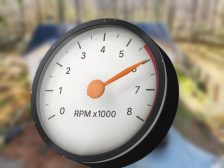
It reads 6000 rpm
